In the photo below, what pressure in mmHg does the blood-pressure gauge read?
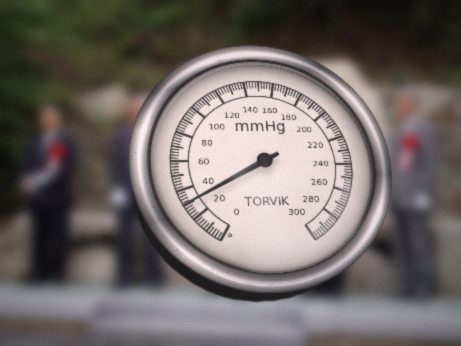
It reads 30 mmHg
